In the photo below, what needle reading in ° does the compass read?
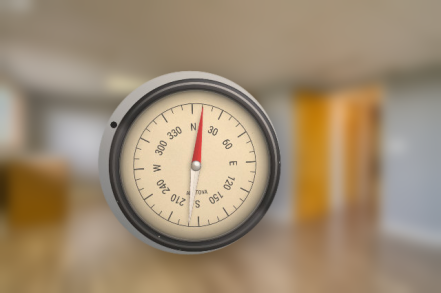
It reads 10 °
